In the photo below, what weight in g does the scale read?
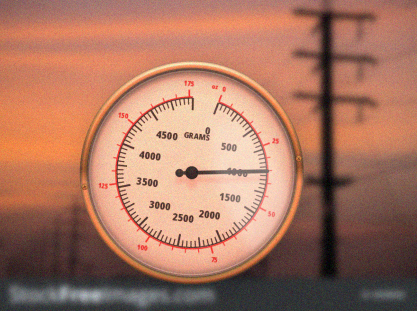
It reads 1000 g
